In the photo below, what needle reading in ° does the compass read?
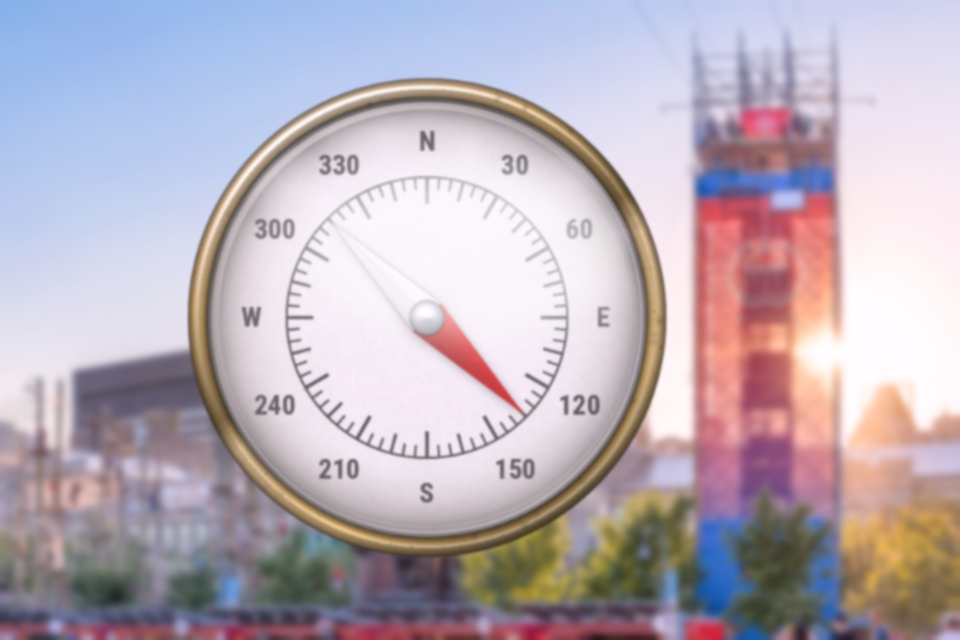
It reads 135 °
